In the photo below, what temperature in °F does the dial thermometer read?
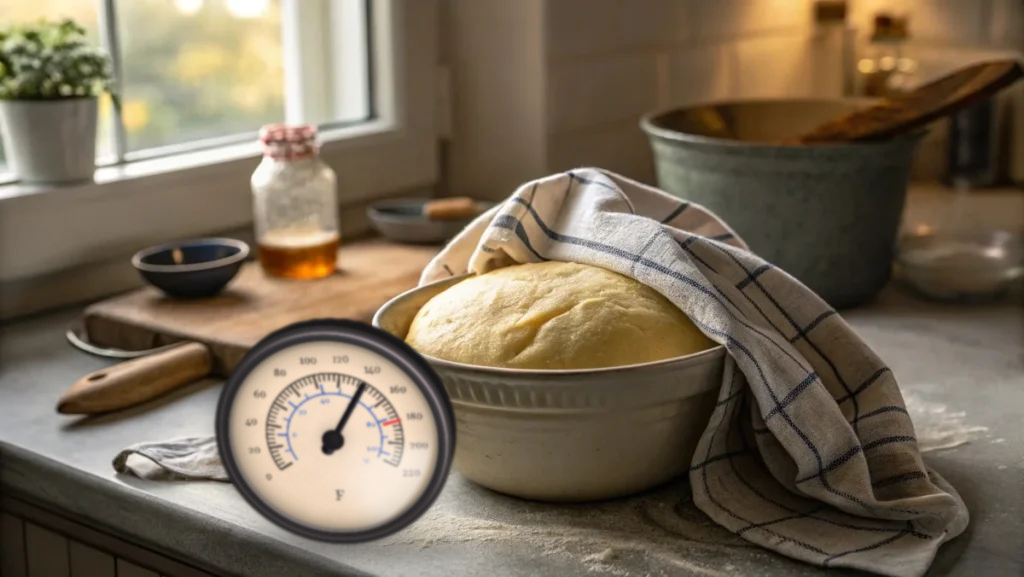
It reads 140 °F
